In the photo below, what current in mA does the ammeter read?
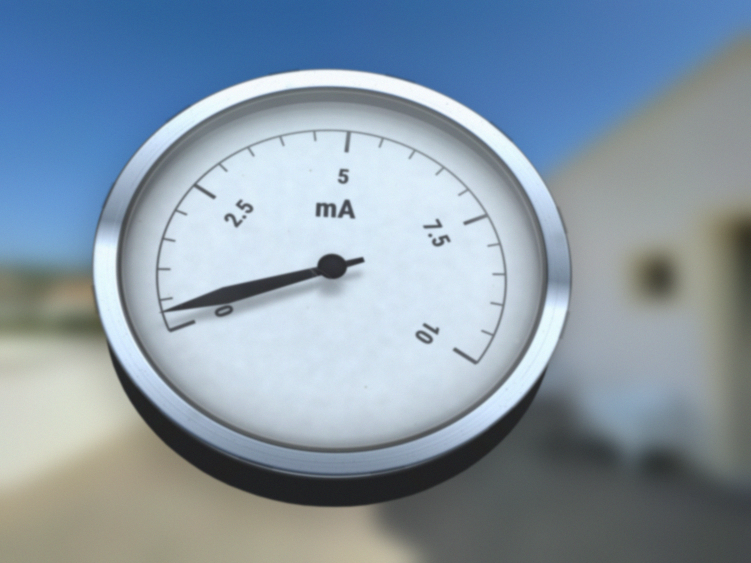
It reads 0.25 mA
